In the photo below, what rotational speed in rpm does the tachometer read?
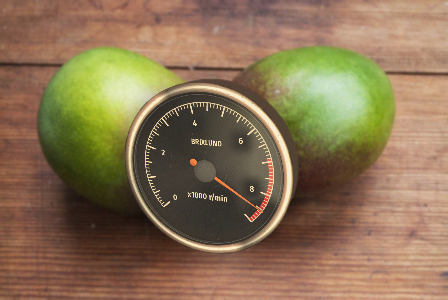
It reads 8500 rpm
